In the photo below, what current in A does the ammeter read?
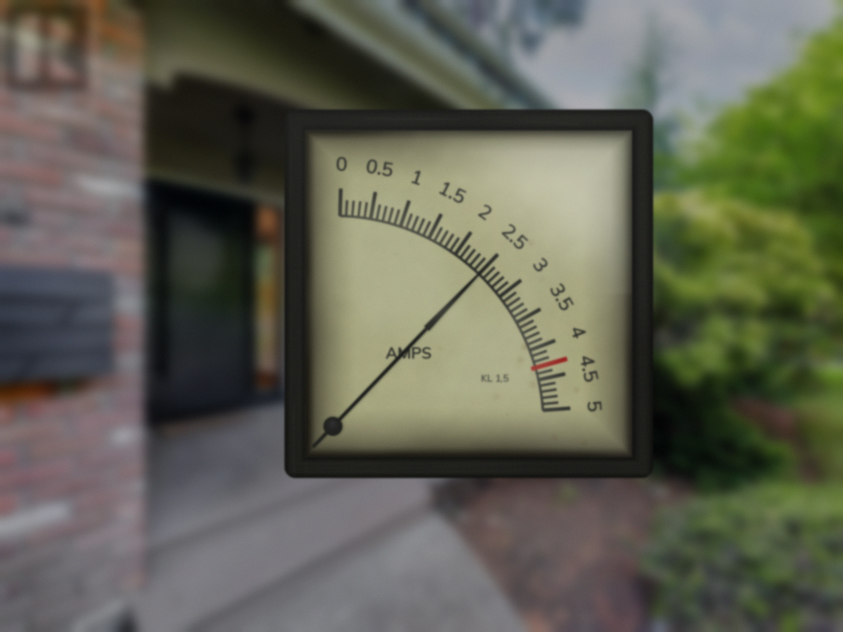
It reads 2.5 A
